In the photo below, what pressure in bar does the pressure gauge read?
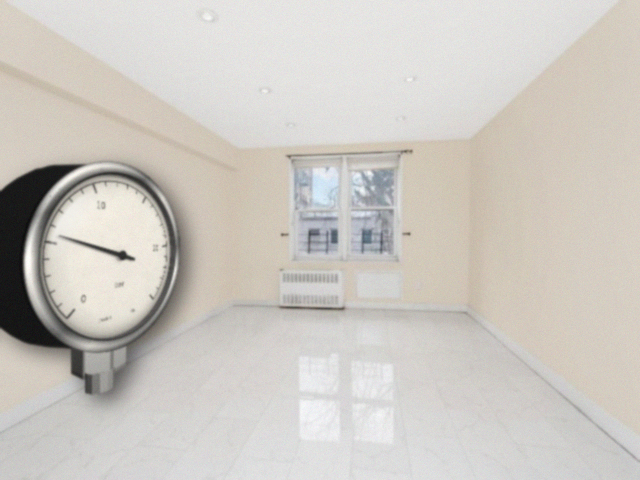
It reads 5.5 bar
